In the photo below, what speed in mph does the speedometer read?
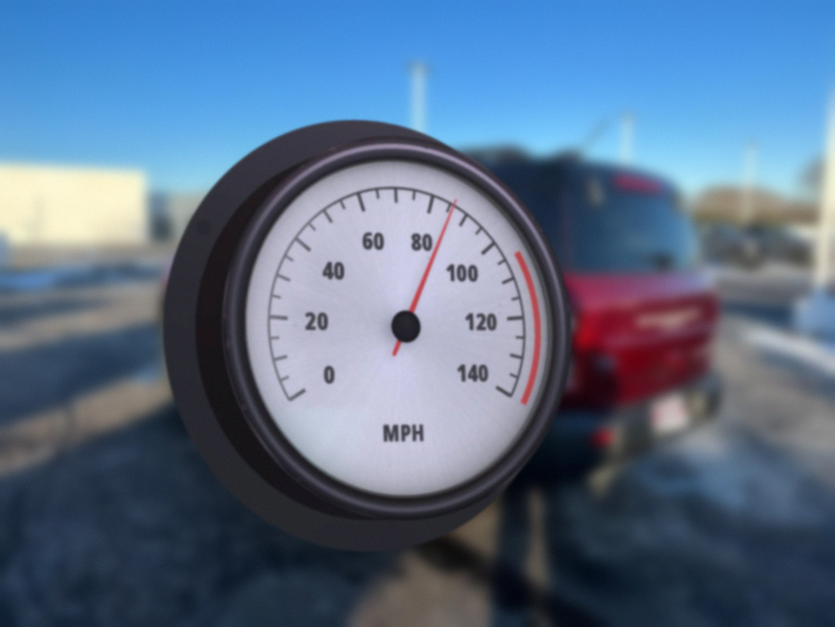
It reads 85 mph
